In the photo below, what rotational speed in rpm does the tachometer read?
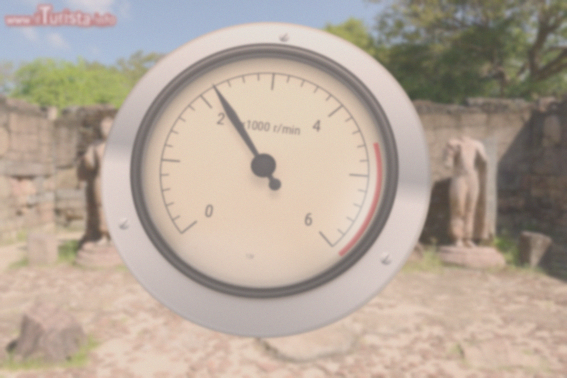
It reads 2200 rpm
